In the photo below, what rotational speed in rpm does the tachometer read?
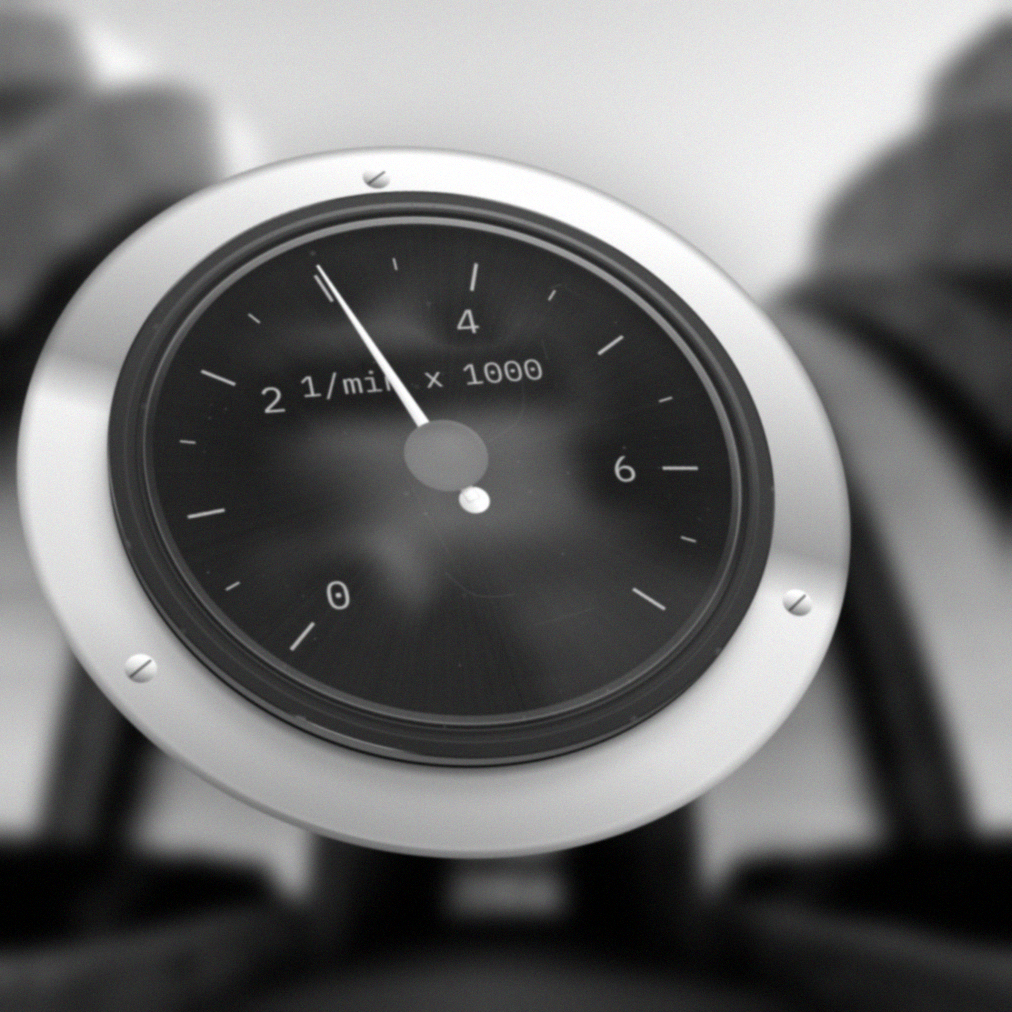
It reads 3000 rpm
